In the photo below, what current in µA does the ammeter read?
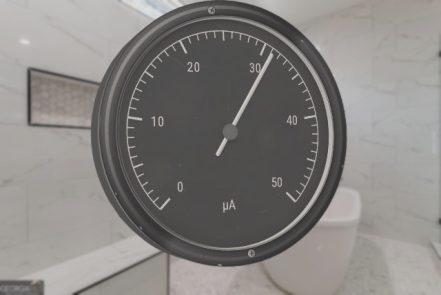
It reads 31 µA
